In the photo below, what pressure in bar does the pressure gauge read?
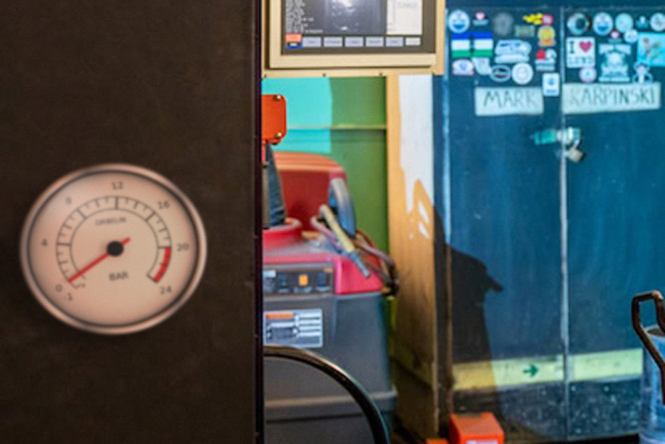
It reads 0 bar
